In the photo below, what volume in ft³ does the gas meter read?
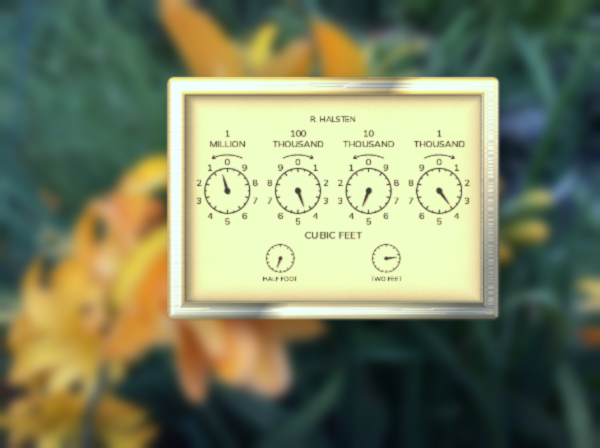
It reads 44400 ft³
